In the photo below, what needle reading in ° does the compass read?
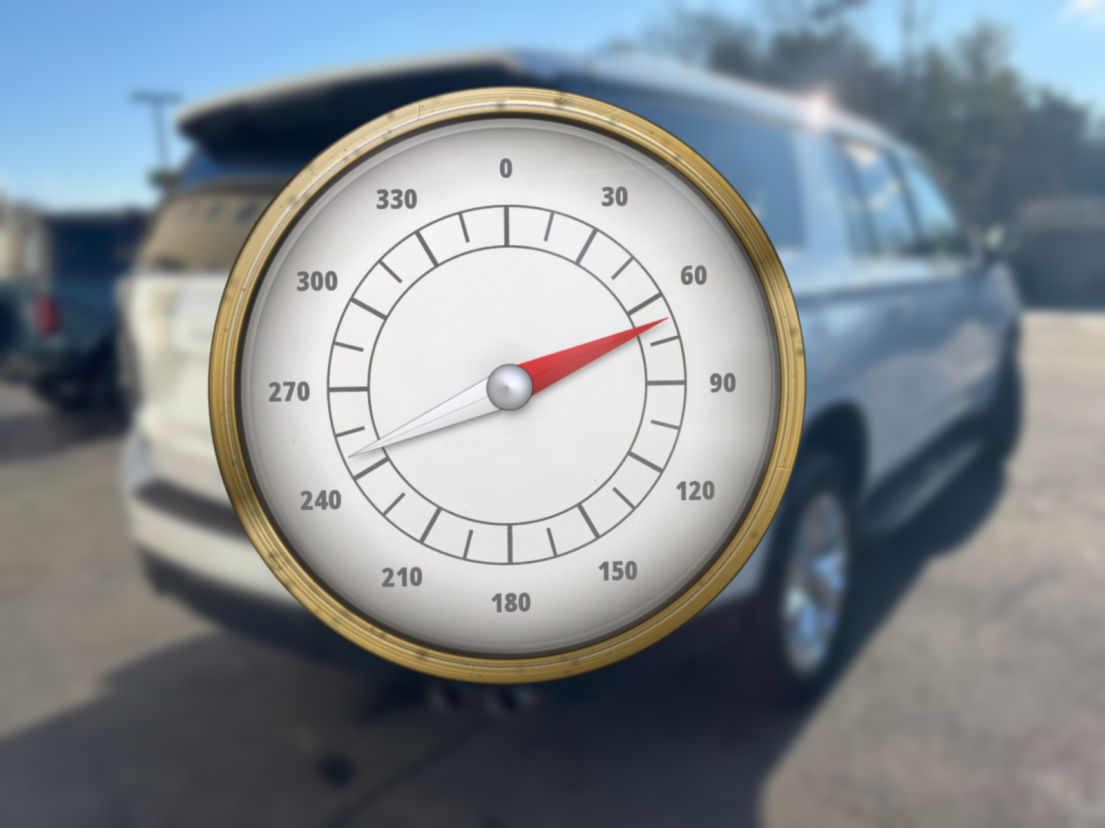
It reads 67.5 °
